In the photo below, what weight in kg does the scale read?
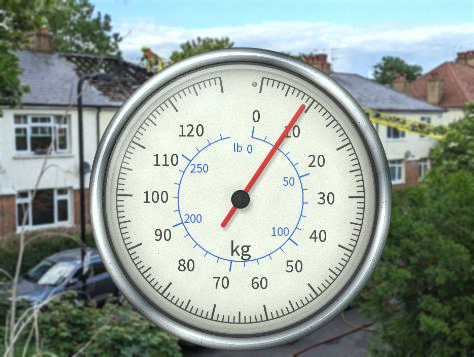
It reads 9 kg
